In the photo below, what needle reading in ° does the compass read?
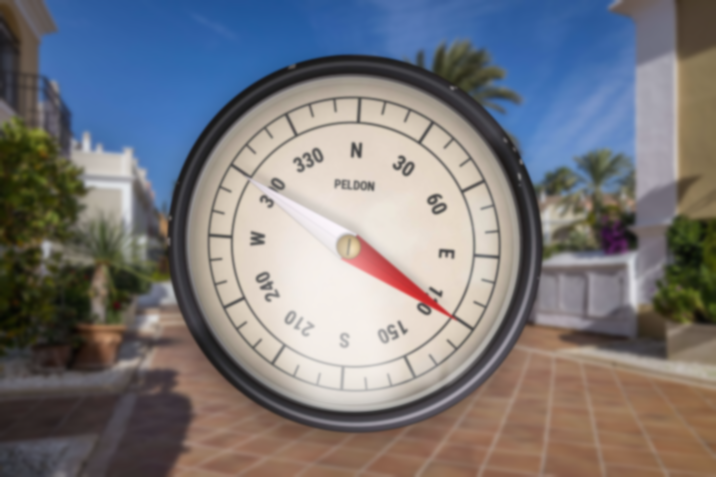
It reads 120 °
